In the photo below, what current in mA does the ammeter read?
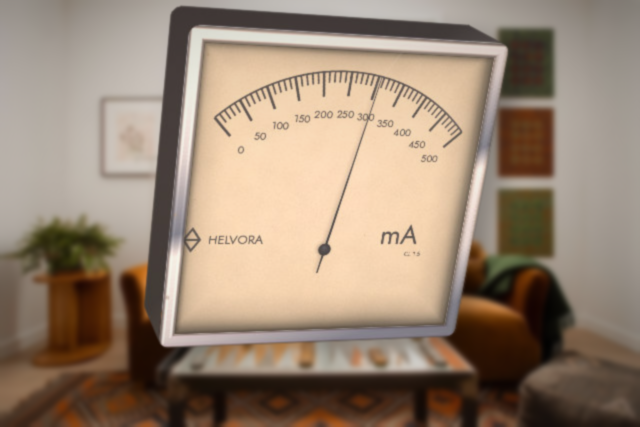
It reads 300 mA
